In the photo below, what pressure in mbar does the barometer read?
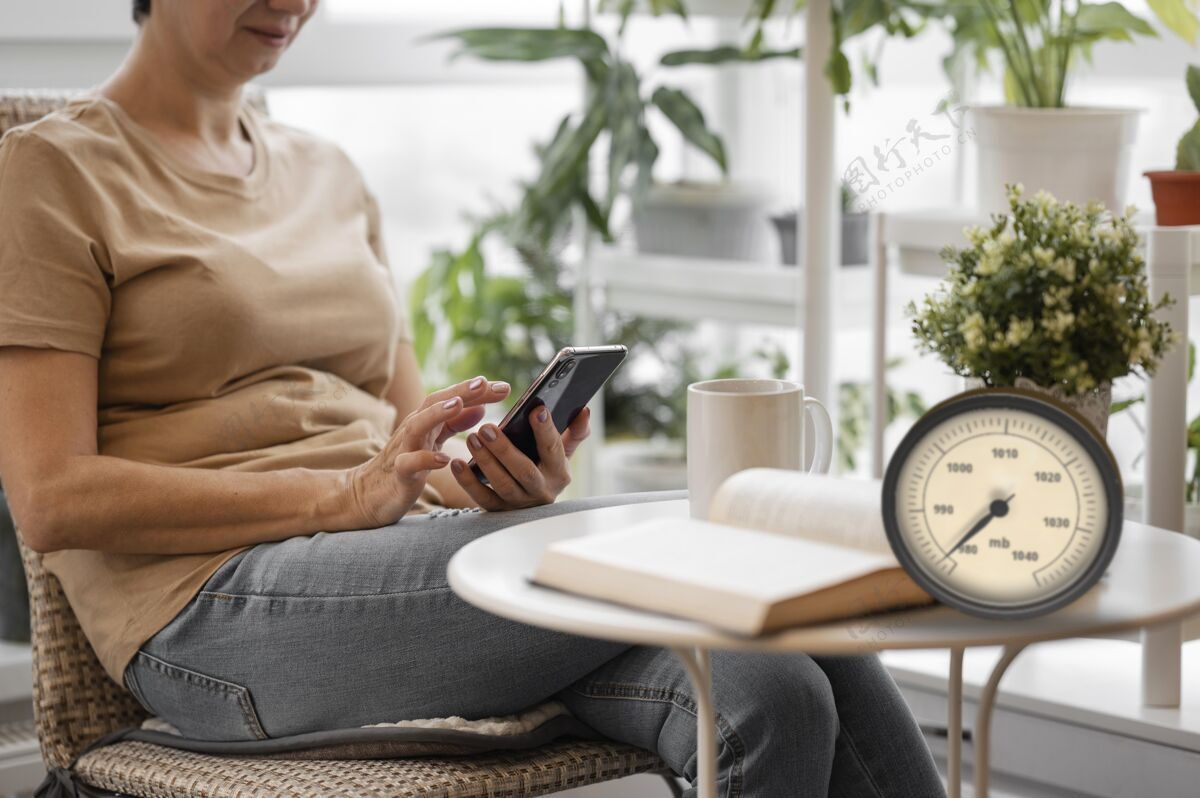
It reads 982 mbar
